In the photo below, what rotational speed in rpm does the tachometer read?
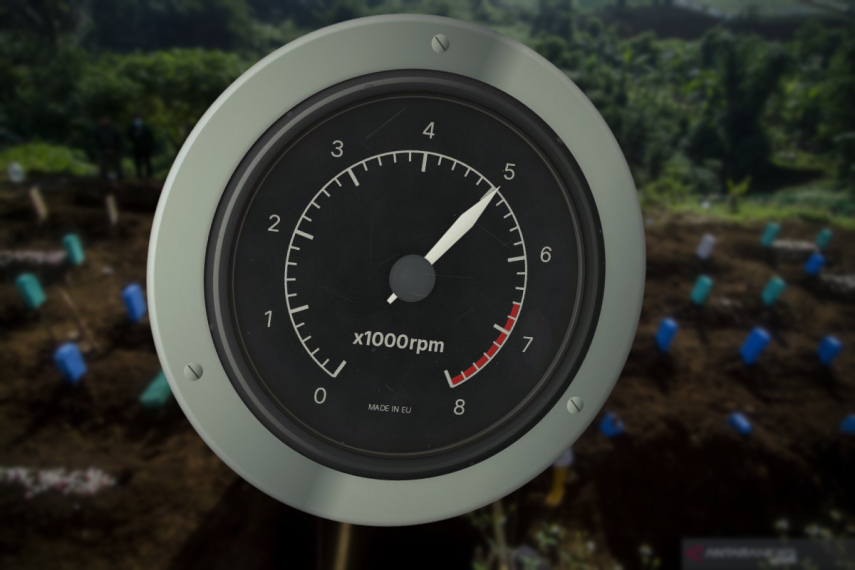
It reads 5000 rpm
